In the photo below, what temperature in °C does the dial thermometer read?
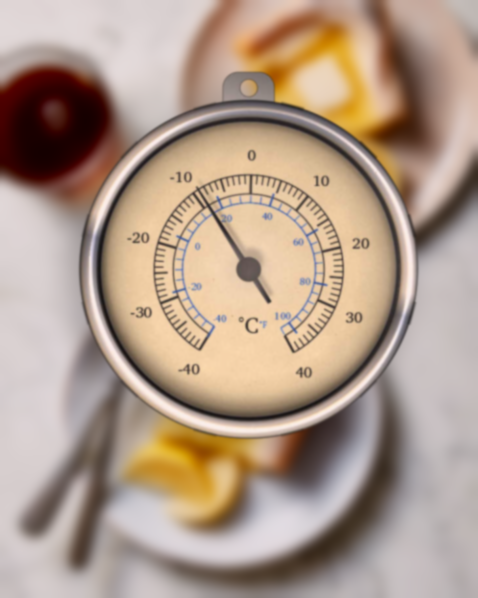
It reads -9 °C
